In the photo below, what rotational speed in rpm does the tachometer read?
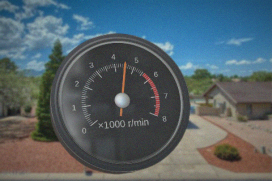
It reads 4500 rpm
